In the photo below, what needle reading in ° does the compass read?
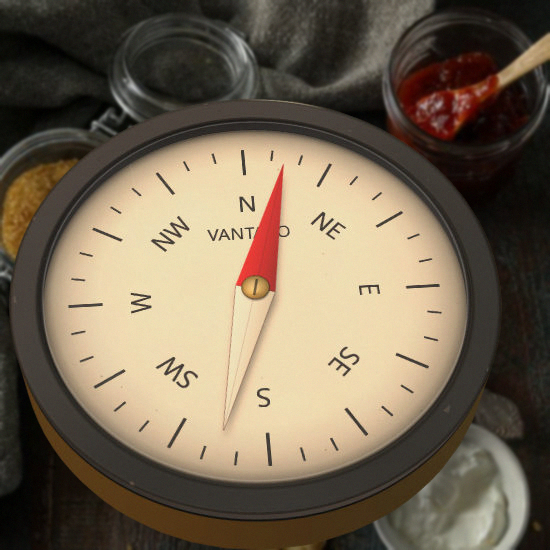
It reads 15 °
